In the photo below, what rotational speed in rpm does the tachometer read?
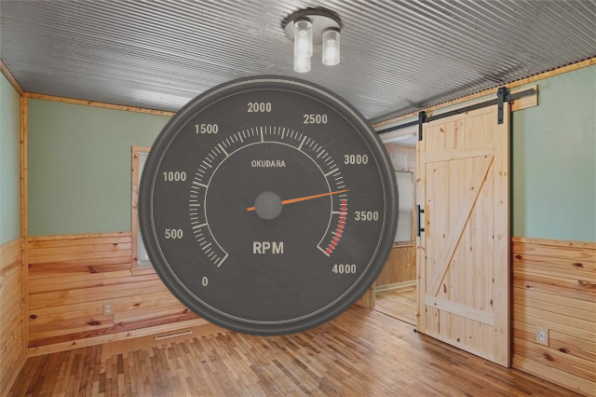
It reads 3250 rpm
